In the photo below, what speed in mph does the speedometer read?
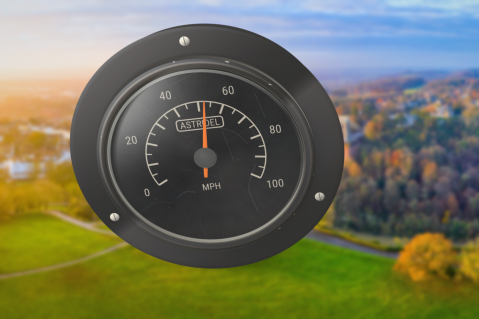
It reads 52.5 mph
